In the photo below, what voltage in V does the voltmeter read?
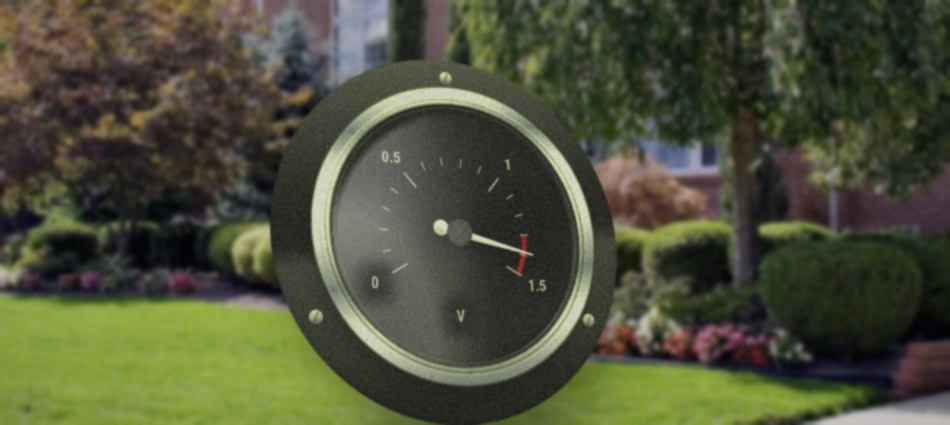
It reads 1.4 V
